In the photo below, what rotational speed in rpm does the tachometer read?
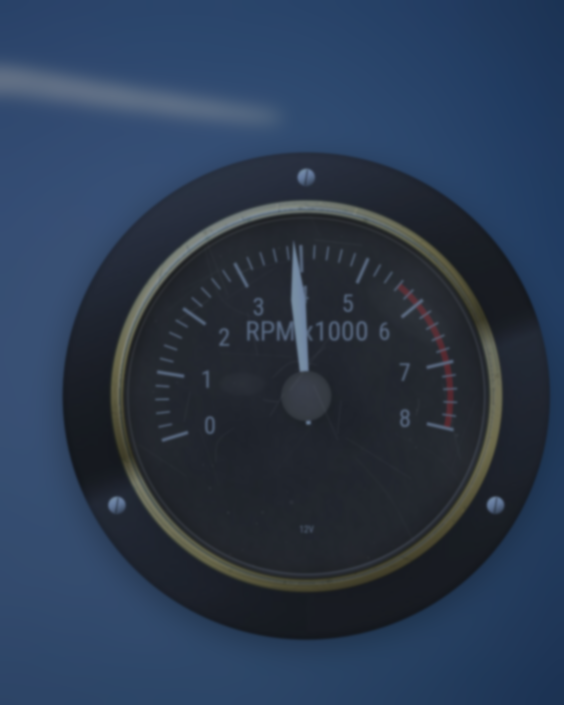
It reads 3900 rpm
